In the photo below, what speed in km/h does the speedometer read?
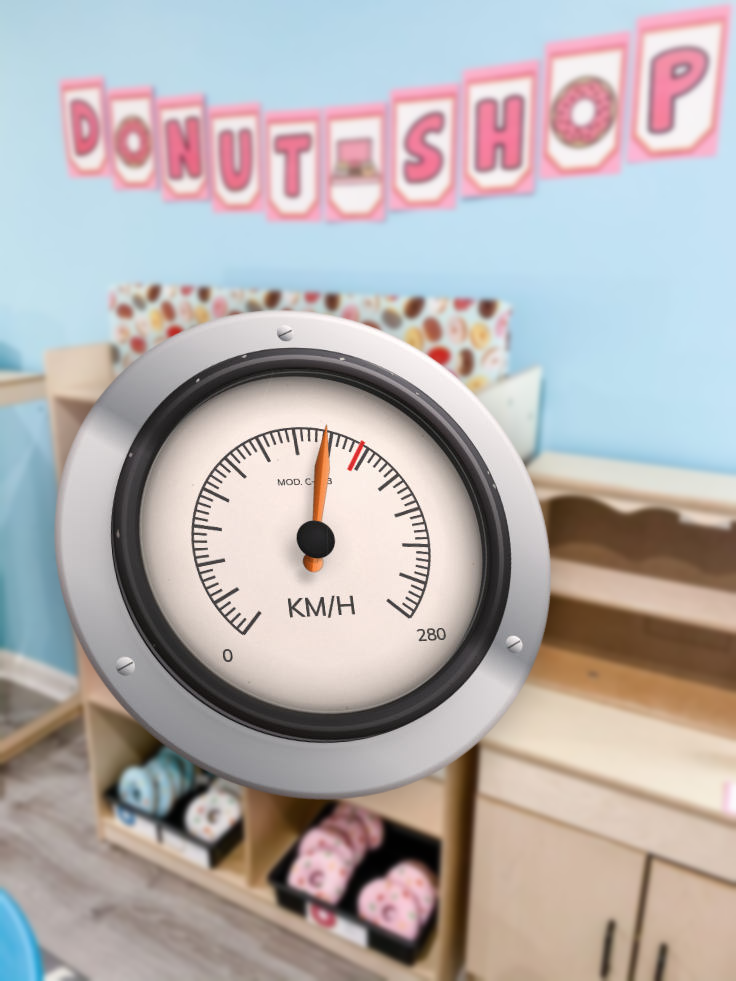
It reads 156 km/h
